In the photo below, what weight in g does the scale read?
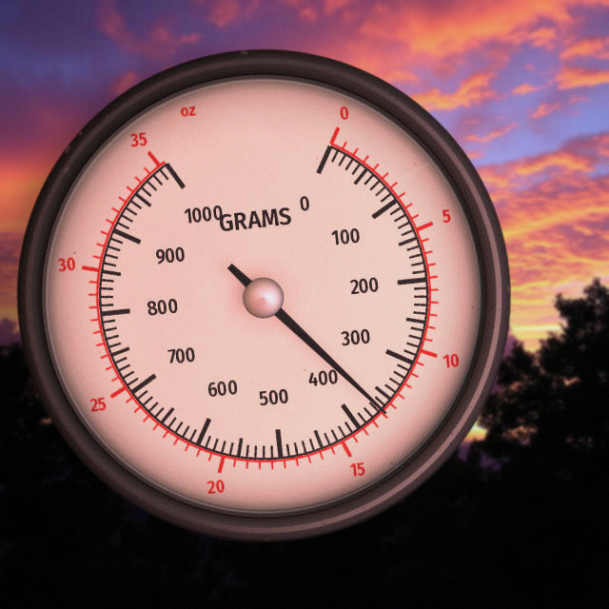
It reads 365 g
